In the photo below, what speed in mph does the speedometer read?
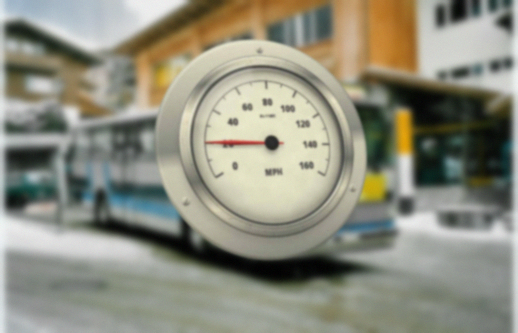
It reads 20 mph
